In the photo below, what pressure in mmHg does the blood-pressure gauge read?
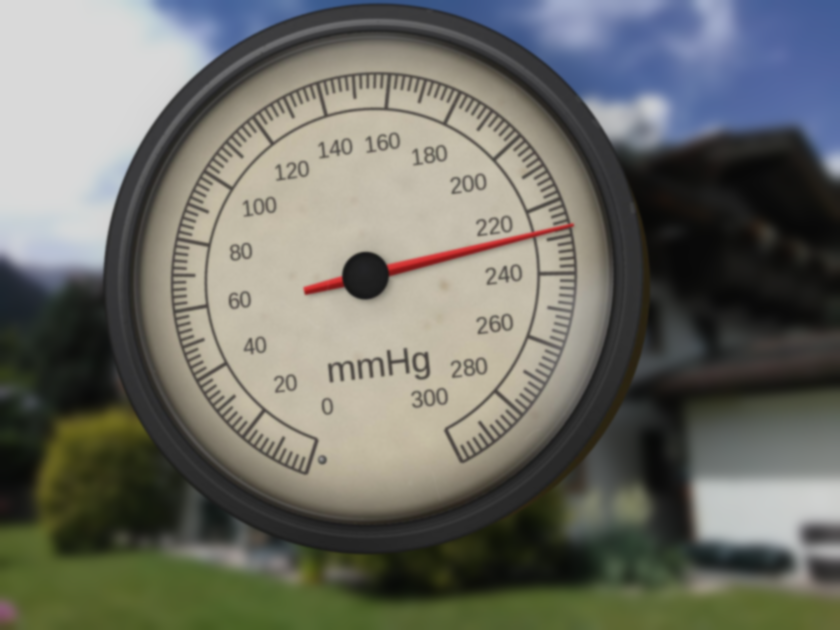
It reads 228 mmHg
